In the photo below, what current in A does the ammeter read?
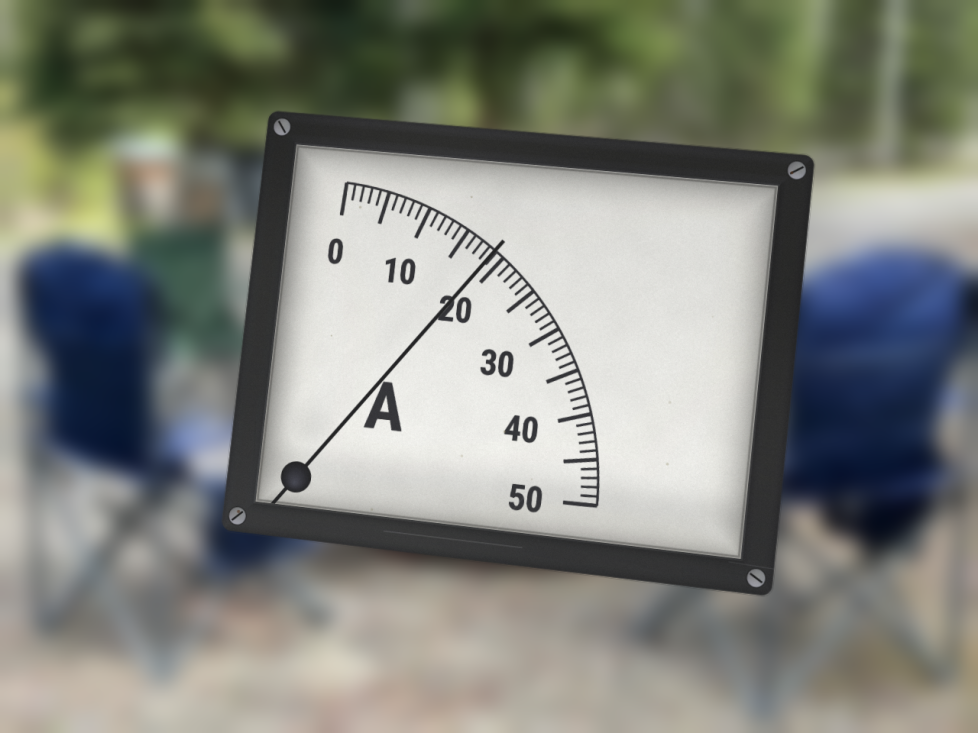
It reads 19 A
